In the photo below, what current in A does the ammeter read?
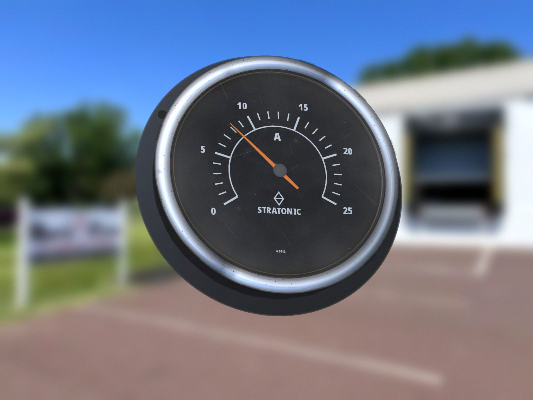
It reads 8 A
